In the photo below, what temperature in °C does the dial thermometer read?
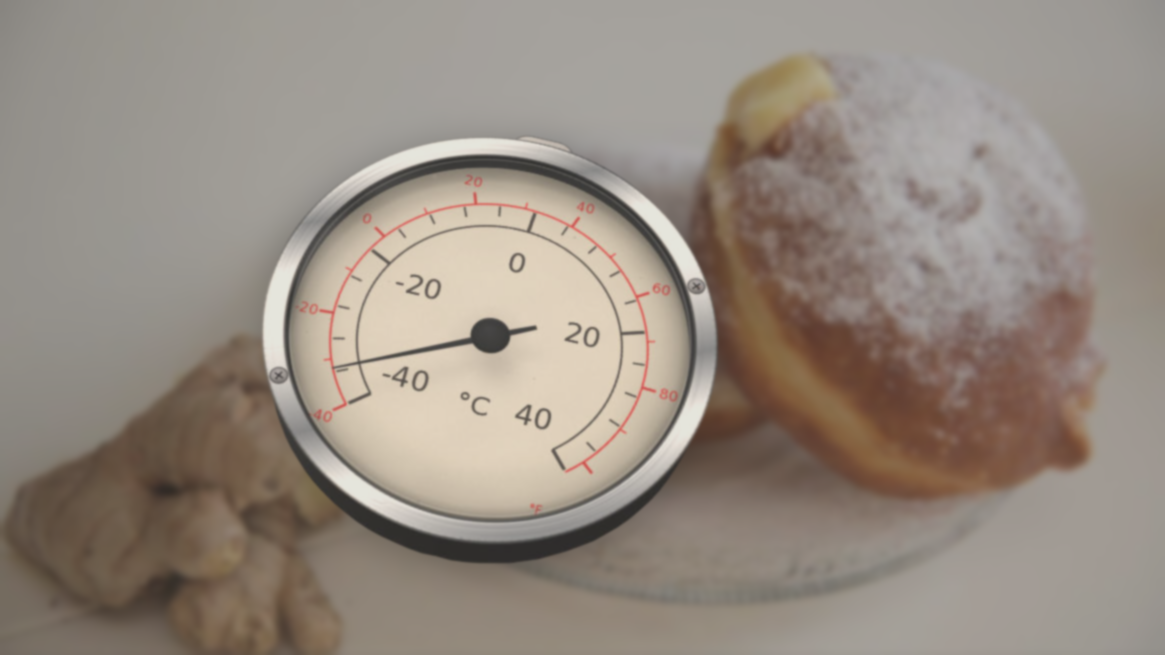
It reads -36 °C
